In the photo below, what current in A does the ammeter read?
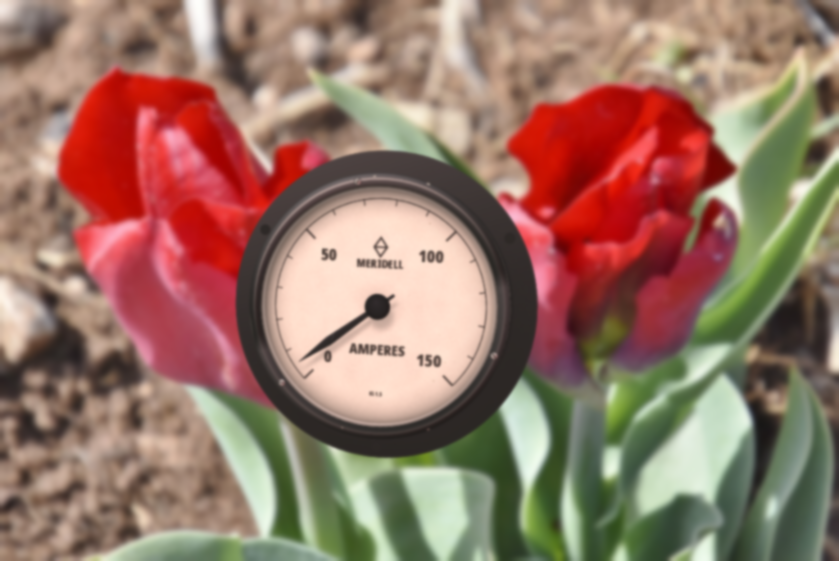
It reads 5 A
